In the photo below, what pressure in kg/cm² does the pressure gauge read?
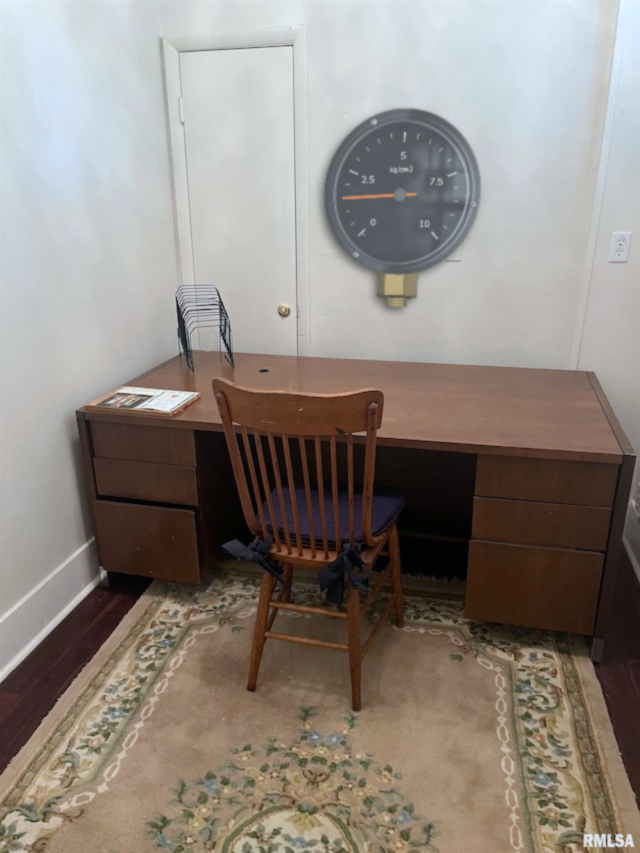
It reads 1.5 kg/cm²
